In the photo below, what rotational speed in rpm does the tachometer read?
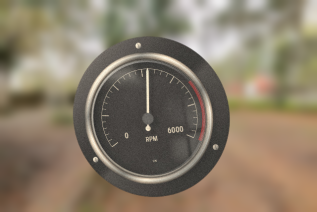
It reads 3200 rpm
